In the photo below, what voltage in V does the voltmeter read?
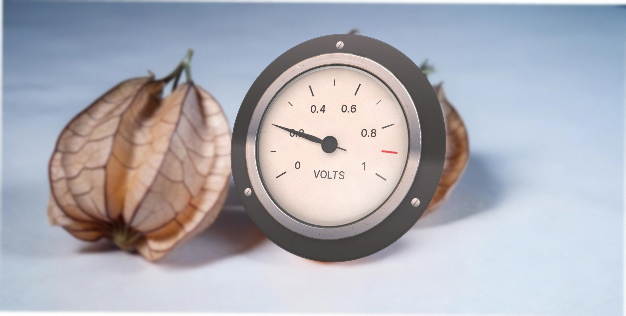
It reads 0.2 V
